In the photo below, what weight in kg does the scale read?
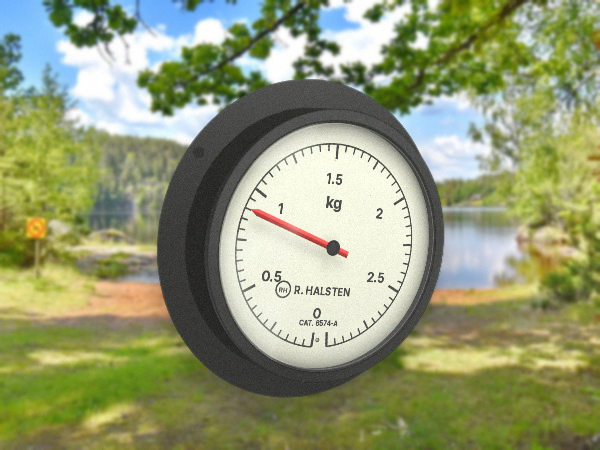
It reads 0.9 kg
